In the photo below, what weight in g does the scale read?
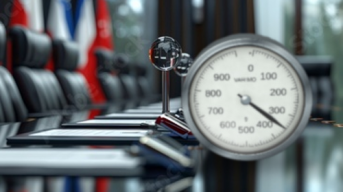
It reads 350 g
